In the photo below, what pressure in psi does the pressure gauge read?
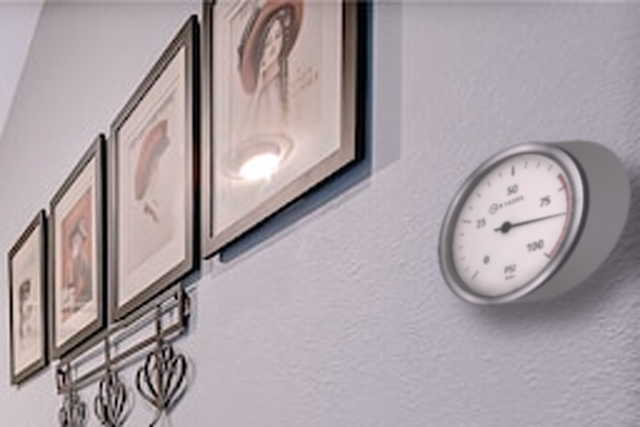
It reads 85 psi
